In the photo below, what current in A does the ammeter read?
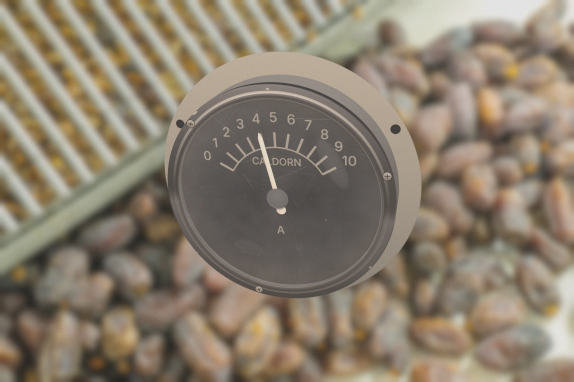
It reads 4 A
